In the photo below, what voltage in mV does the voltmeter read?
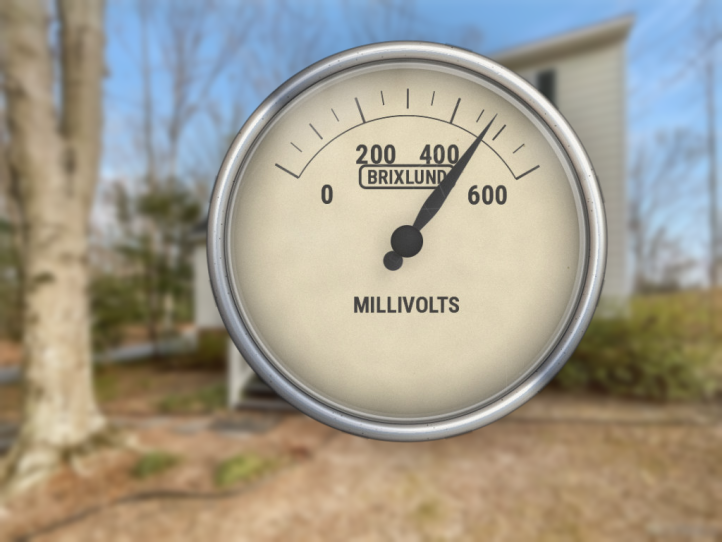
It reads 475 mV
